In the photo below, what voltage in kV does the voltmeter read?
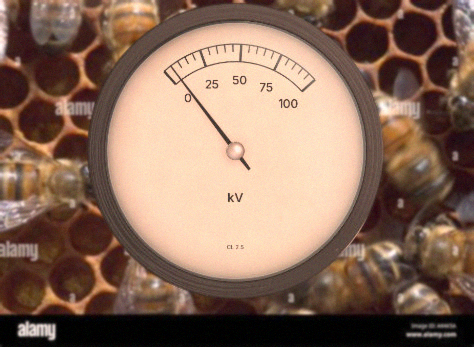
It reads 5 kV
